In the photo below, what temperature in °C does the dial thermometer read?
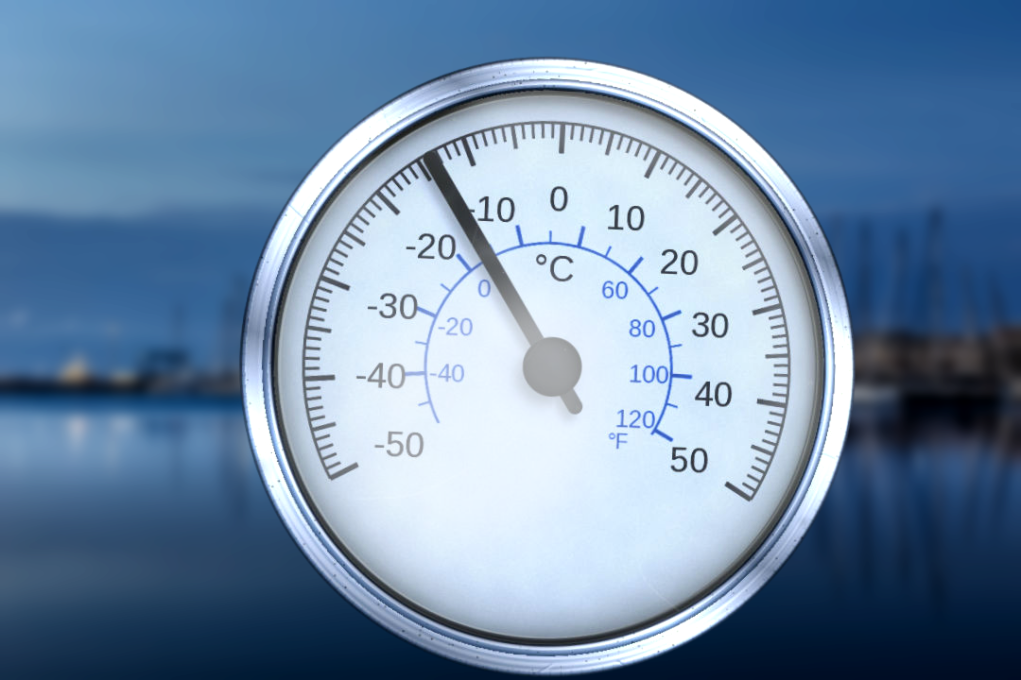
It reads -14 °C
